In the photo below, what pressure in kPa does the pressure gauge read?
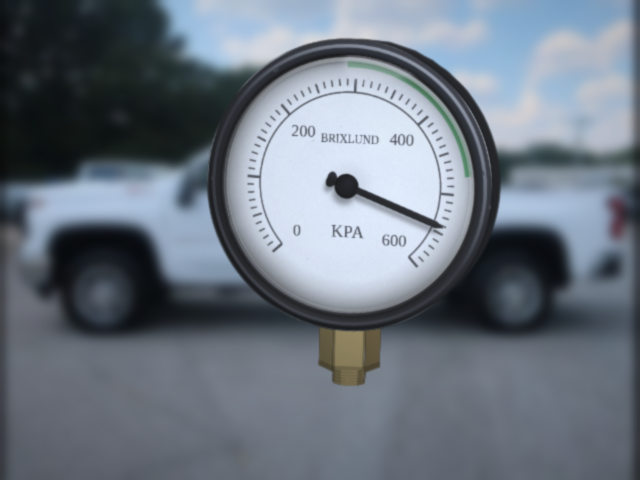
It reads 540 kPa
